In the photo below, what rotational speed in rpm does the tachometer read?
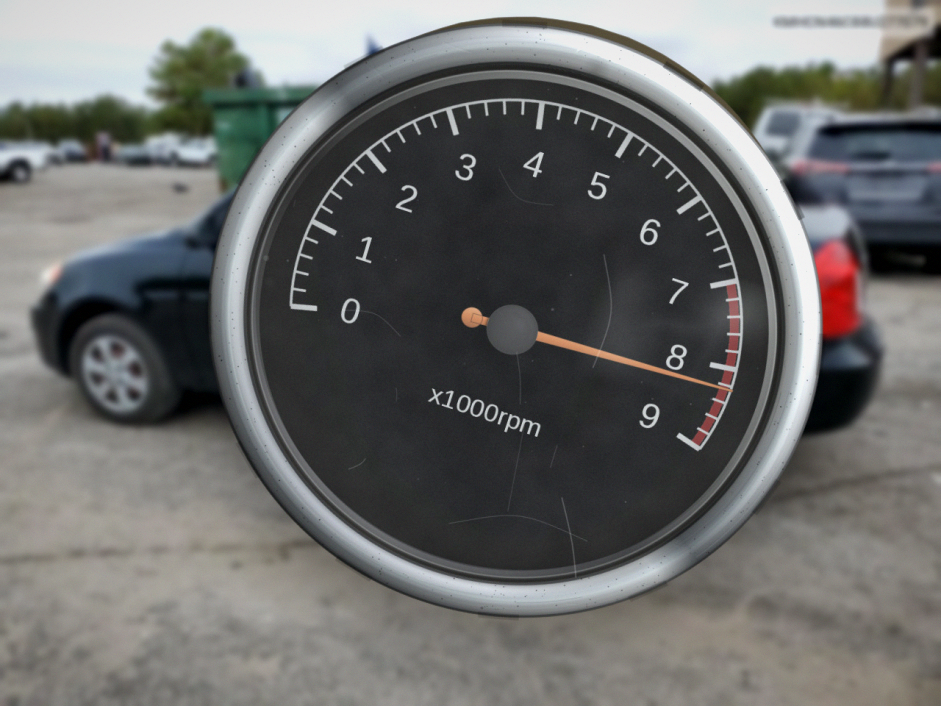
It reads 8200 rpm
